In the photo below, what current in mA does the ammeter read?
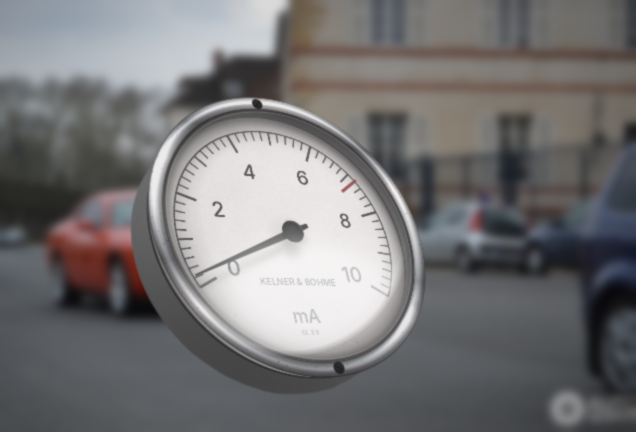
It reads 0.2 mA
